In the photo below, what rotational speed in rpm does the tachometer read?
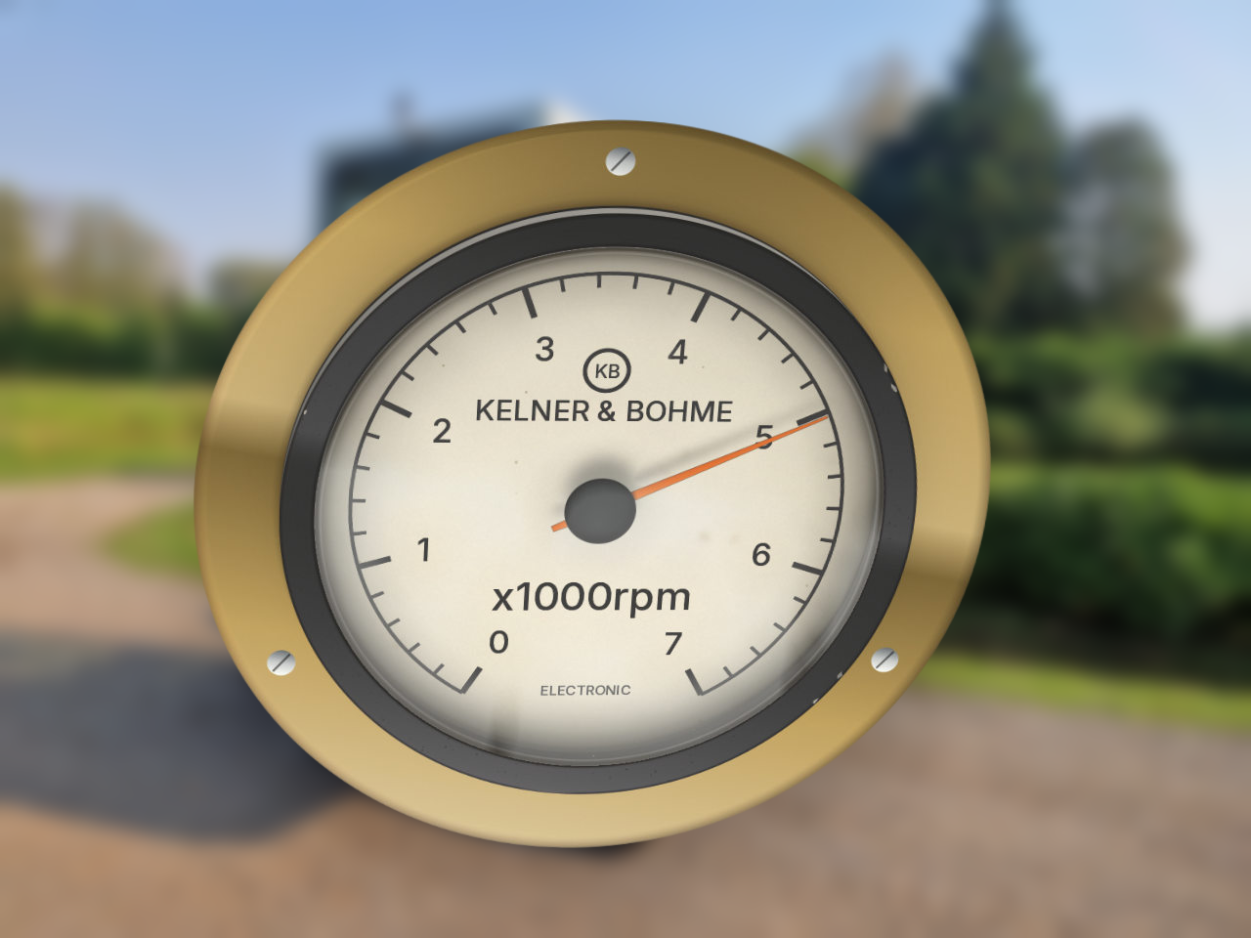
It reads 5000 rpm
